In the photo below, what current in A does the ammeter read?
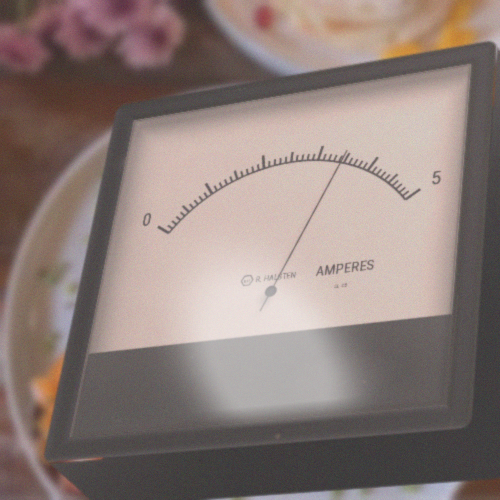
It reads 3.5 A
